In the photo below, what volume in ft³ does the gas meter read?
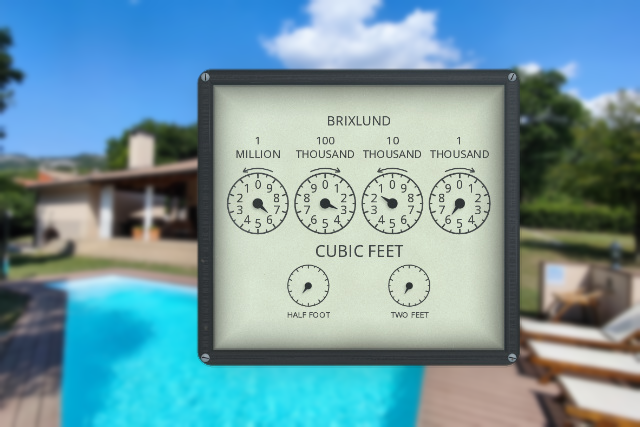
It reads 631600 ft³
